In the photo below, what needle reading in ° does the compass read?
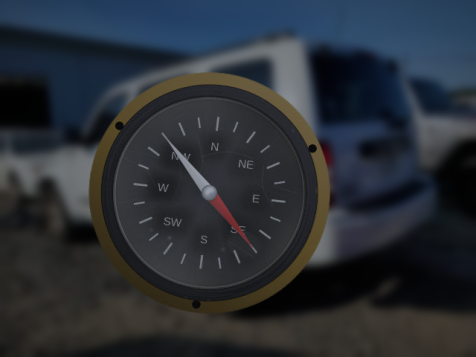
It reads 135 °
